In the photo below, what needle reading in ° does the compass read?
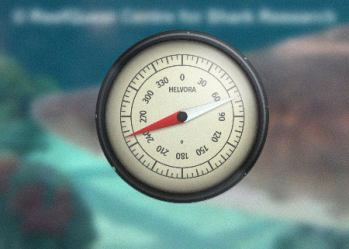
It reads 250 °
